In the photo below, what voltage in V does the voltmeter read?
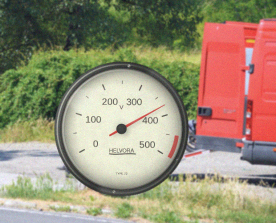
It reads 375 V
